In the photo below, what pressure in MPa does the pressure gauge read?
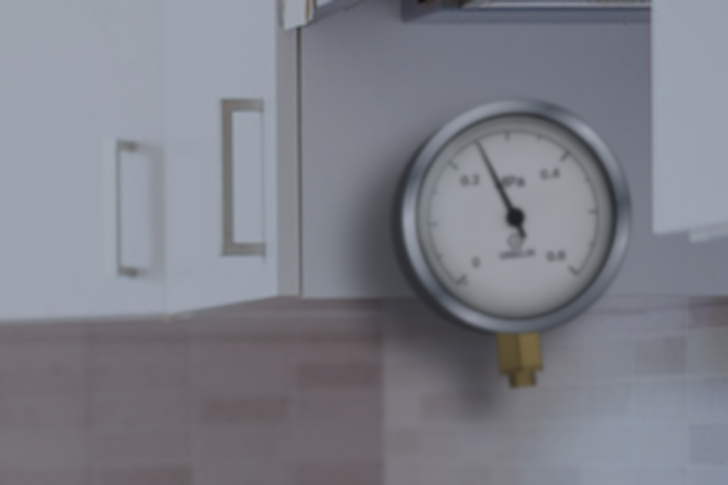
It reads 0.25 MPa
